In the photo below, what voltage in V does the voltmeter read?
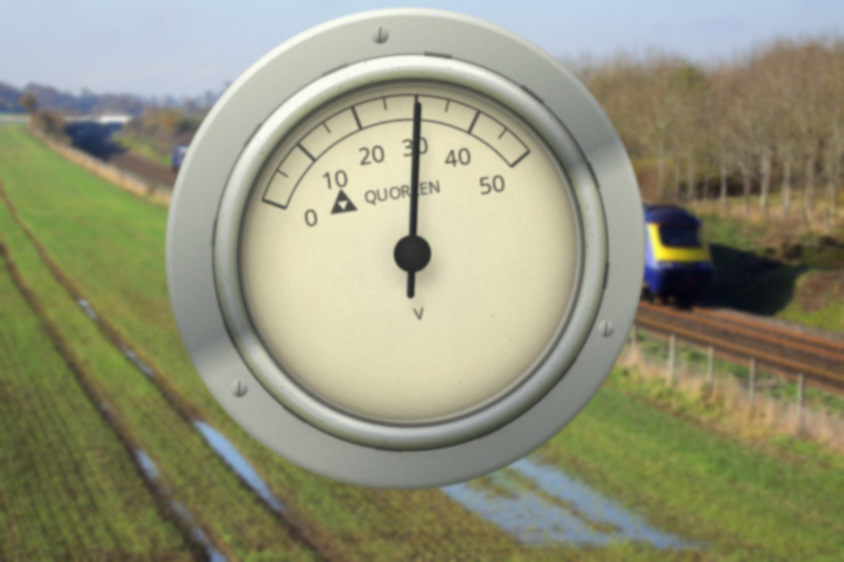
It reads 30 V
